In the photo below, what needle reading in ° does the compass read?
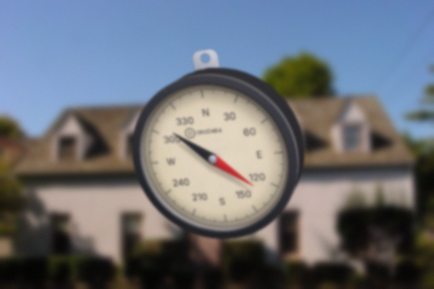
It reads 130 °
